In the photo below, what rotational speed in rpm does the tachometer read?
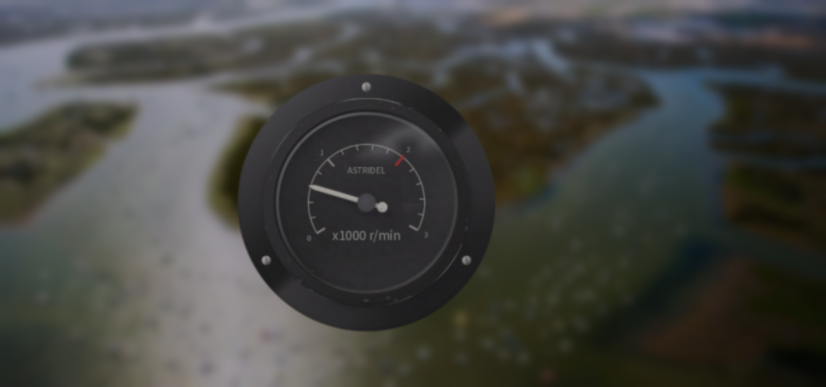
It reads 600 rpm
